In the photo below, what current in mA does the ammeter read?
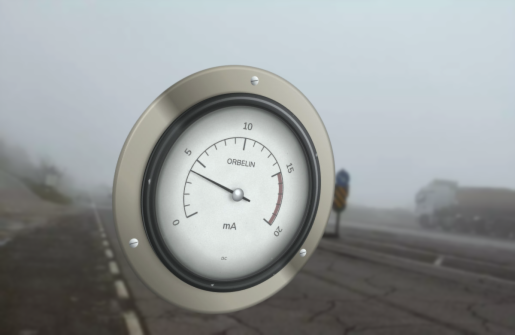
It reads 4 mA
